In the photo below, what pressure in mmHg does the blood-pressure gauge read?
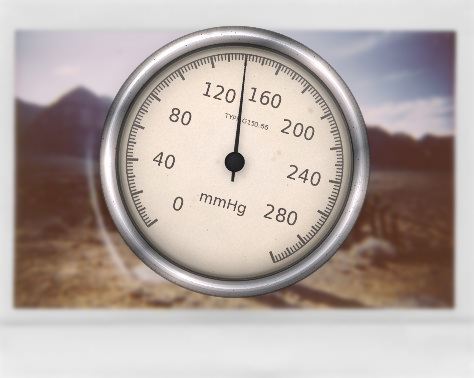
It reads 140 mmHg
